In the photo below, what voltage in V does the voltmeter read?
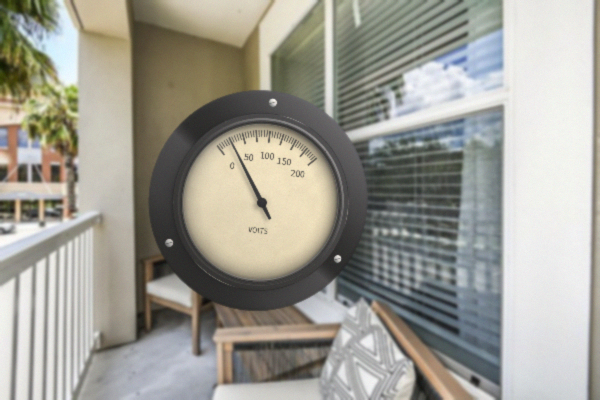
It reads 25 V
